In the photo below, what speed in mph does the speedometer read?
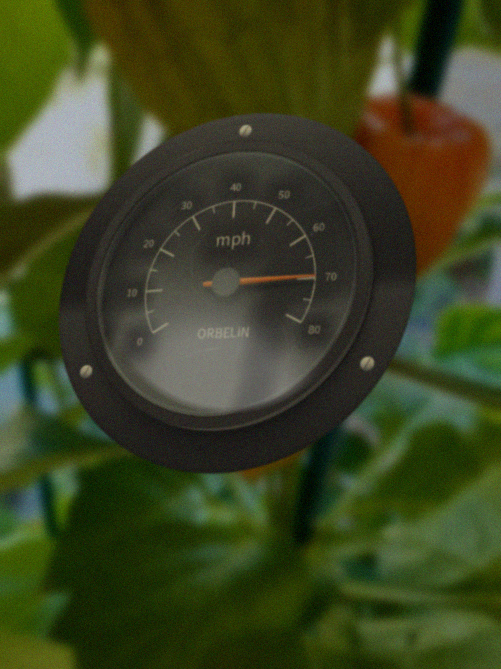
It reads 70 mph
